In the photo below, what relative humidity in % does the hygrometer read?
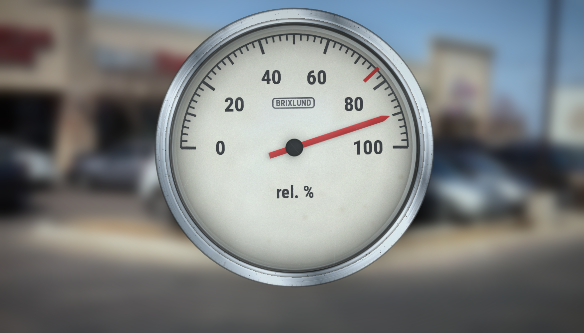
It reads 90 %
